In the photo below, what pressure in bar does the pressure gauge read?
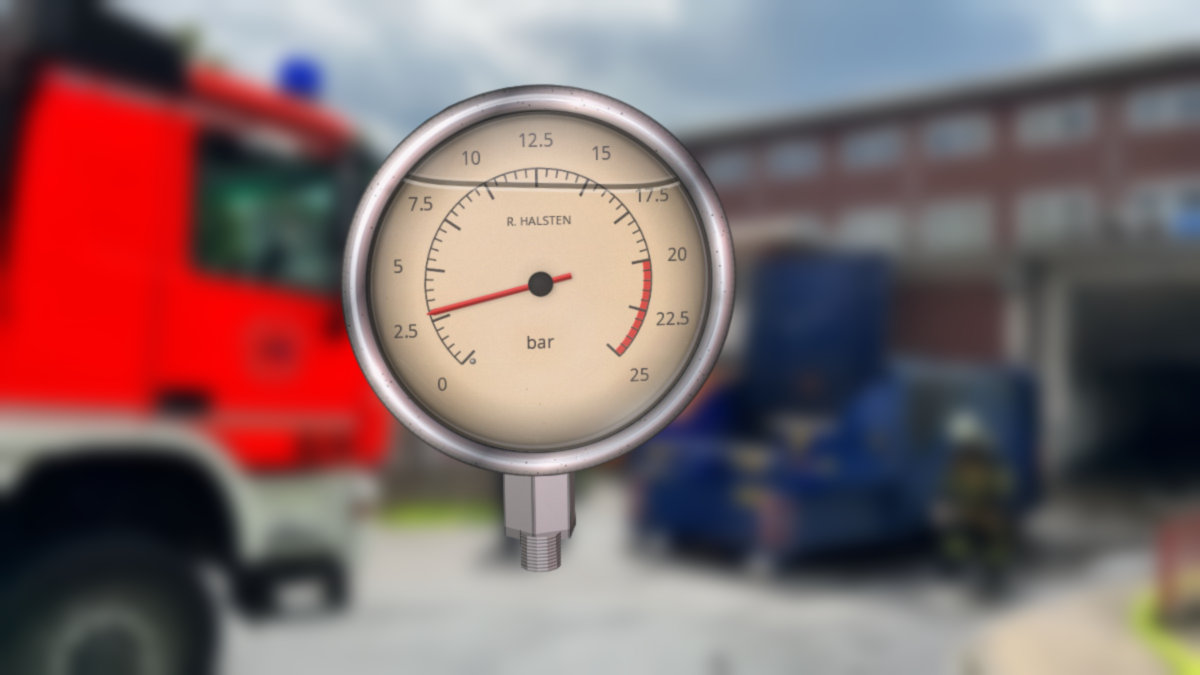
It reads 3 bar
